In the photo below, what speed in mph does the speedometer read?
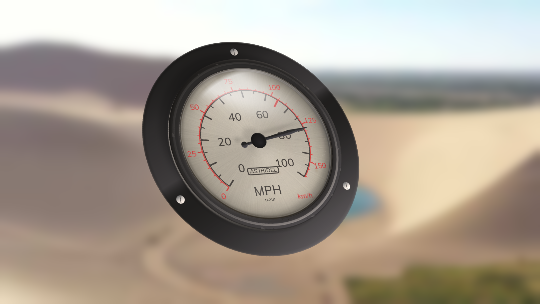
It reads 80 mph
